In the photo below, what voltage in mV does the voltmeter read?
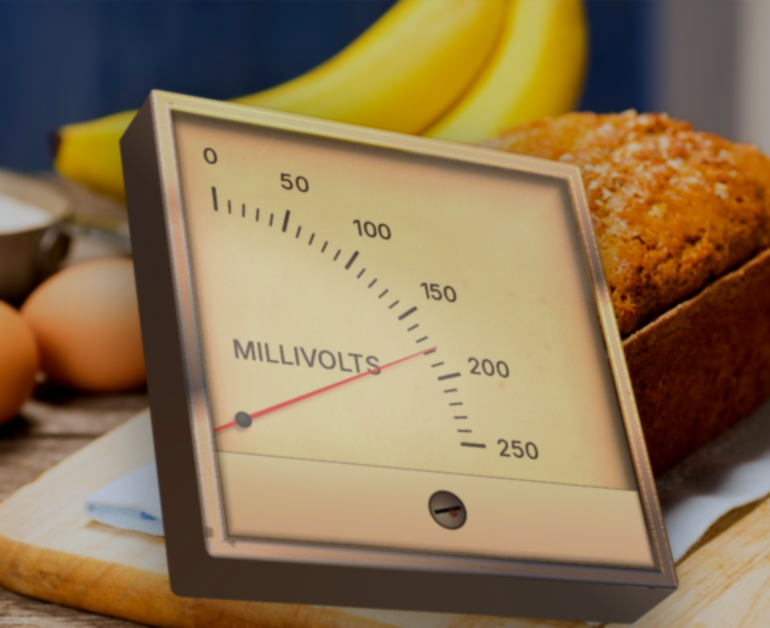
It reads 180 mV
